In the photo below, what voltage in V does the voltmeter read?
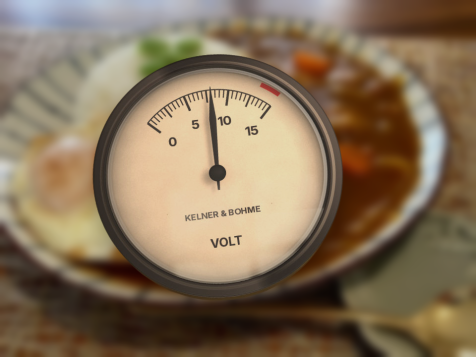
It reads 8 V
